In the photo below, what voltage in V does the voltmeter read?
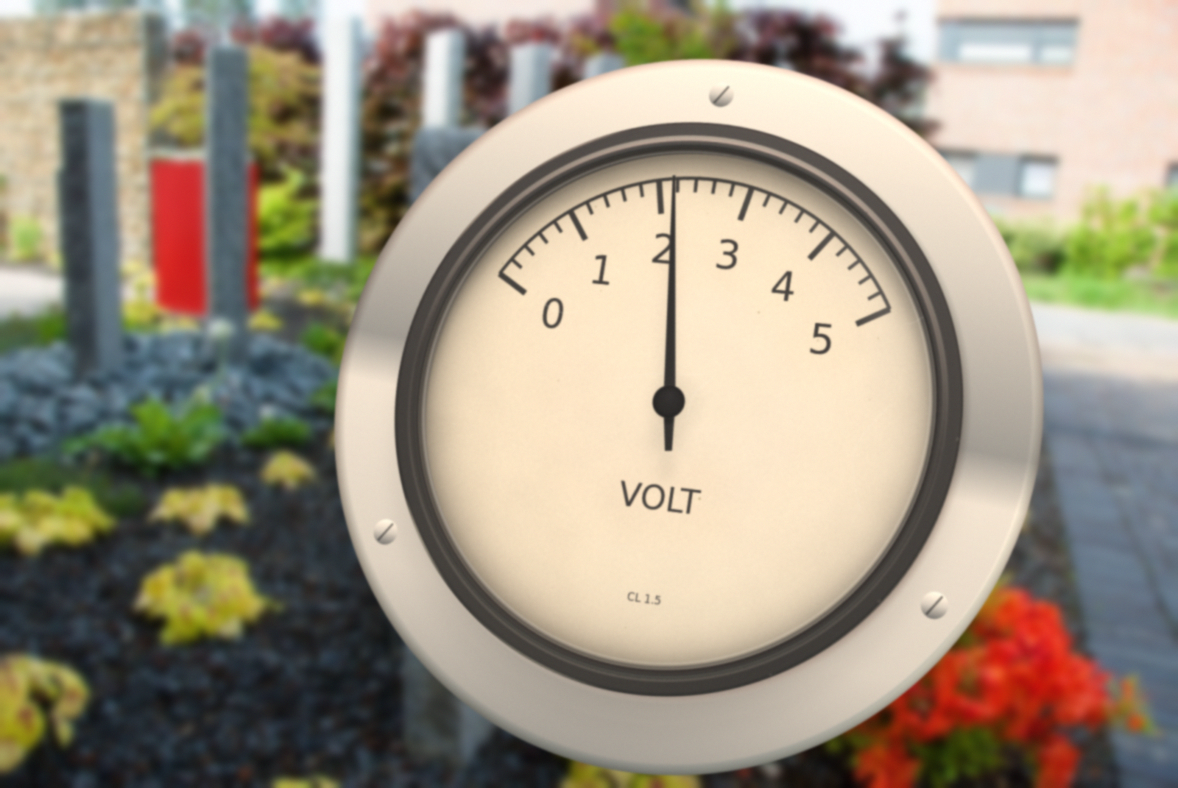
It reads 2.2 V
